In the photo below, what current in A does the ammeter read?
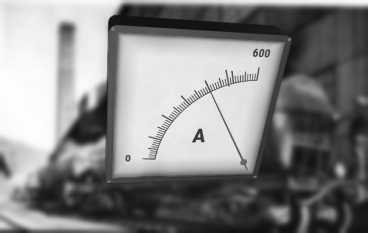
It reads 400 A
